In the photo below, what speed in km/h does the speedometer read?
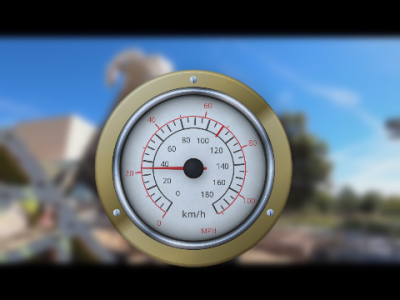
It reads 35 km/h
